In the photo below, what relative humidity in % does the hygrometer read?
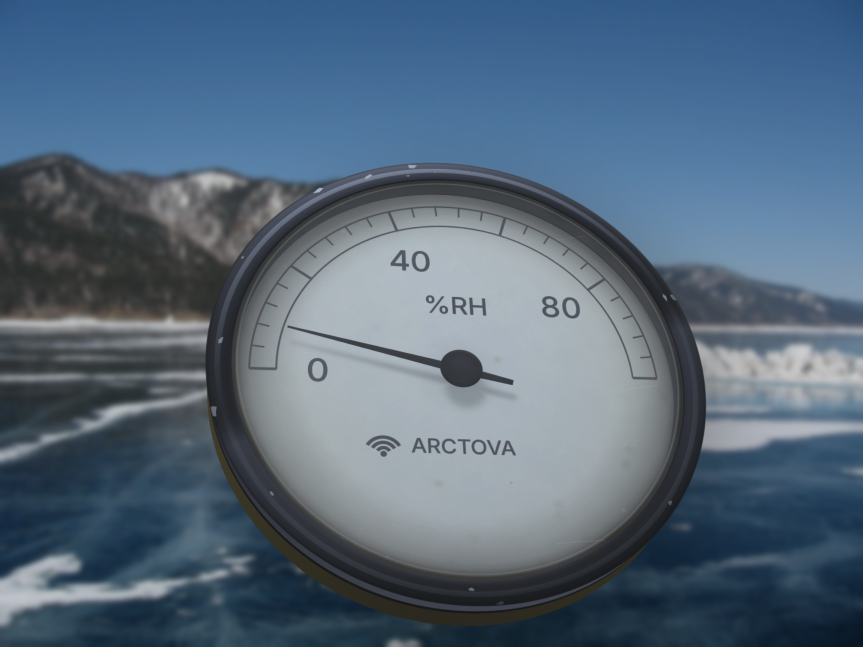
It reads 8 %
